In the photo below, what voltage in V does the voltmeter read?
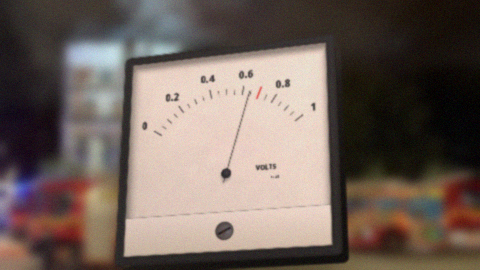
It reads 0.65 V
